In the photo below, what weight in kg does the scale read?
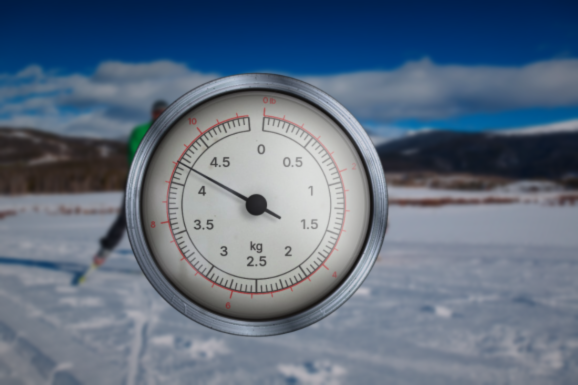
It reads 4.2 kg
